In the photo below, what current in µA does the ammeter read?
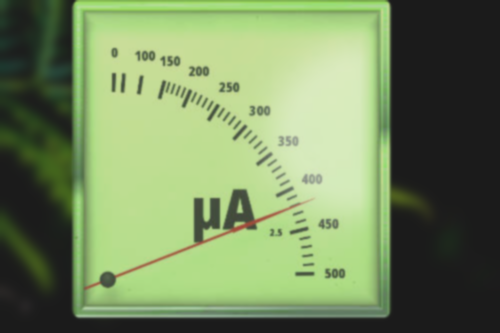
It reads 420 µA
